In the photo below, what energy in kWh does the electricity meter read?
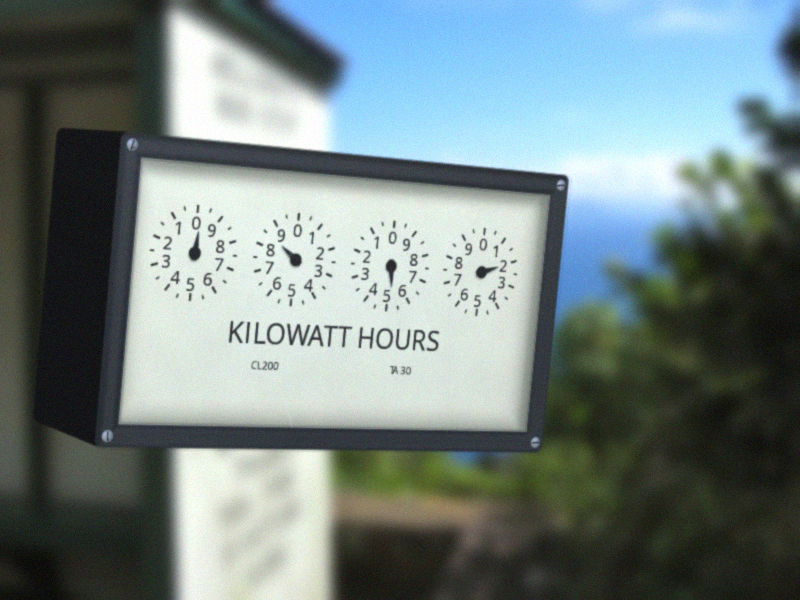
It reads 9852 kWh
